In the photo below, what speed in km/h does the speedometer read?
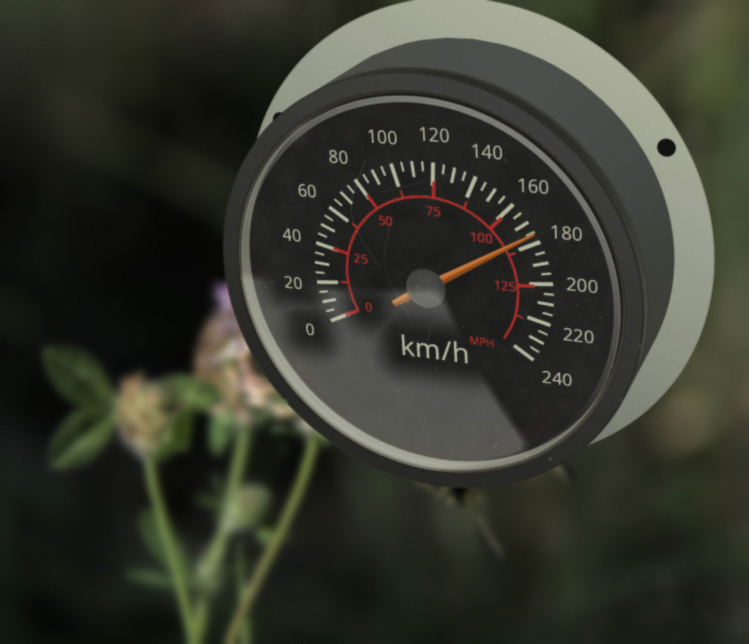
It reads 175 km/h
